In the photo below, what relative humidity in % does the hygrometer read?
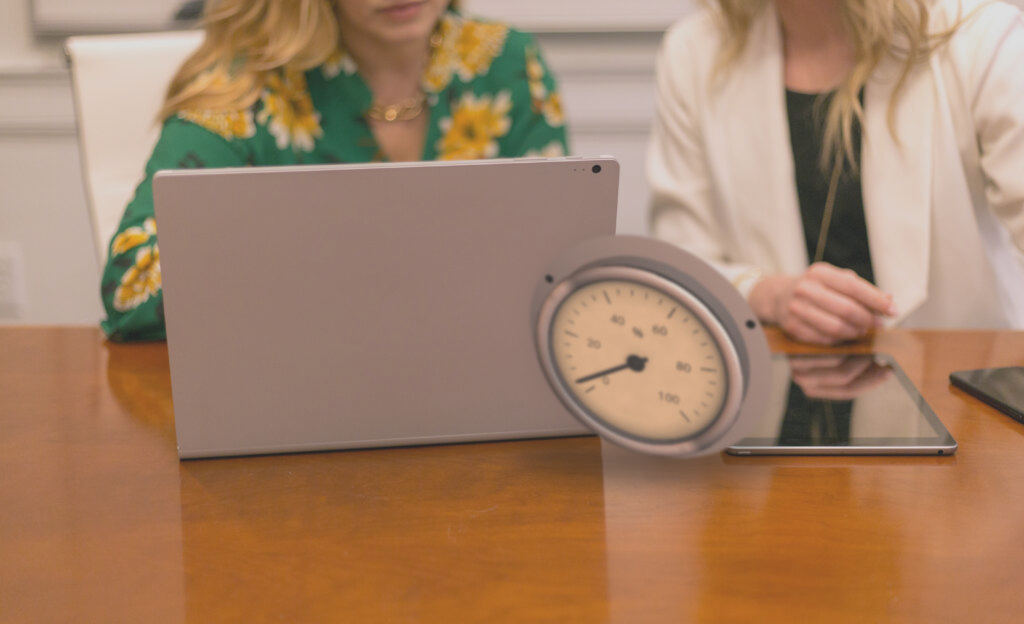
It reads 4 %
